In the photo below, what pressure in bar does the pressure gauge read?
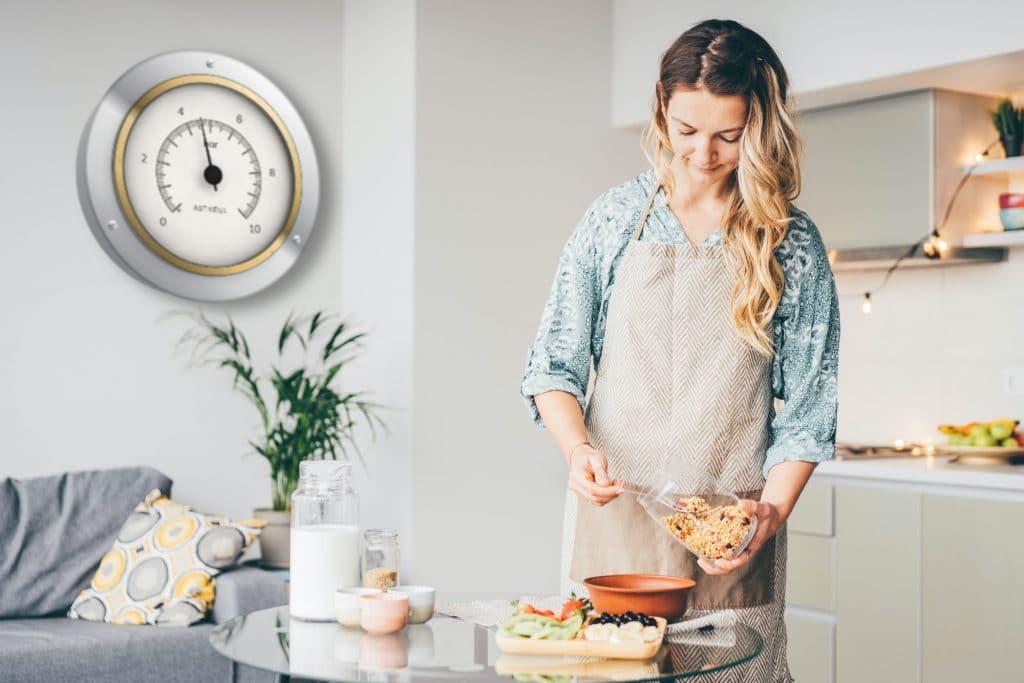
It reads 4.5 bar
